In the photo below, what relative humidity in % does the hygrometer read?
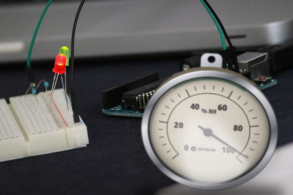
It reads 96 %
